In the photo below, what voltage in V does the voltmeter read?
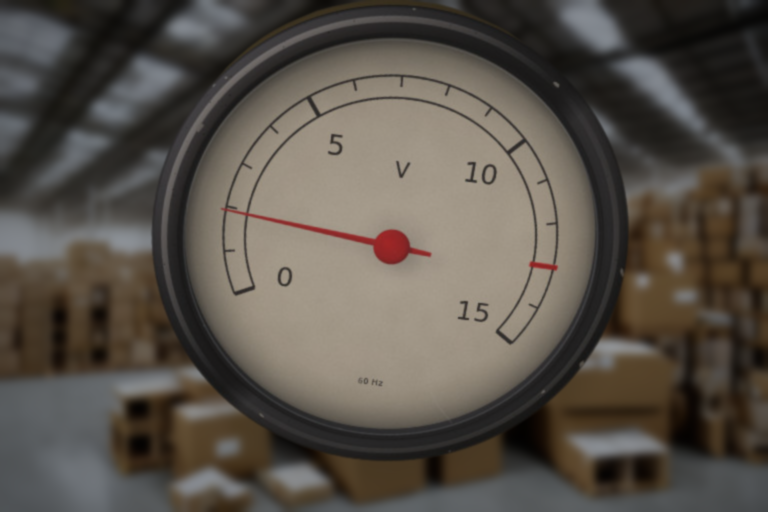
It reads 2 V
